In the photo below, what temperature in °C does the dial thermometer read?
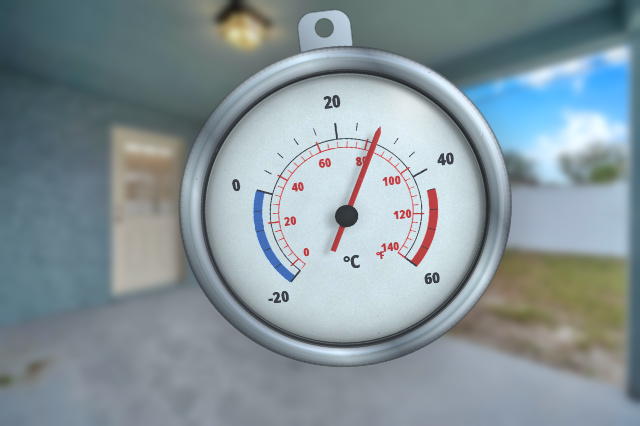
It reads 28 °C
